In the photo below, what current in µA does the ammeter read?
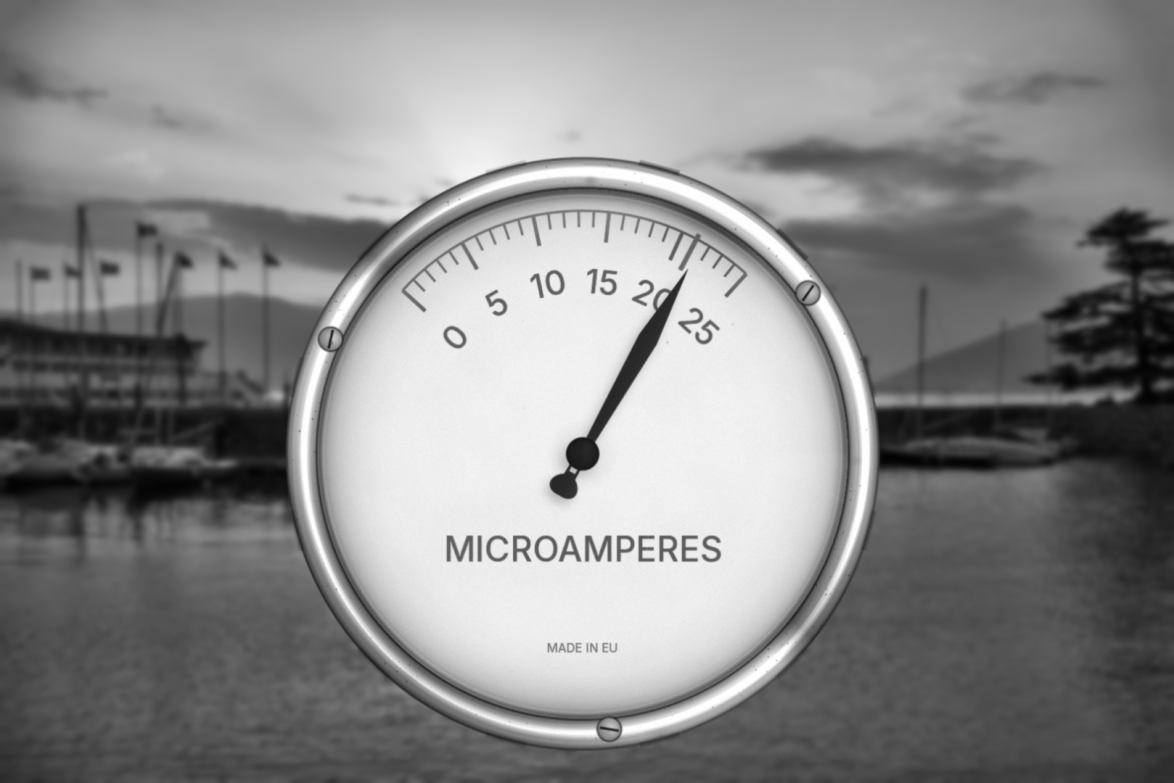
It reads 21.5 µA
